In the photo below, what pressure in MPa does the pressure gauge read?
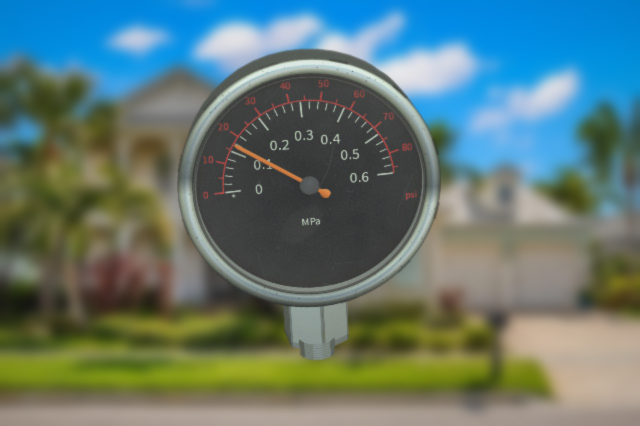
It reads 0.12 MPa
